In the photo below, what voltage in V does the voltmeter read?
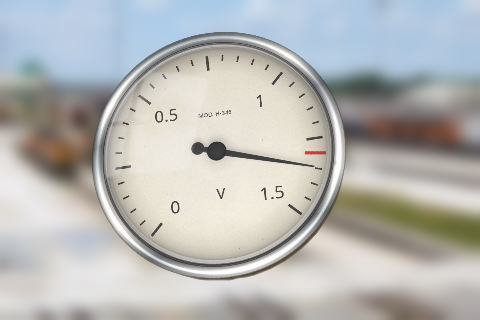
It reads 1.35 V
